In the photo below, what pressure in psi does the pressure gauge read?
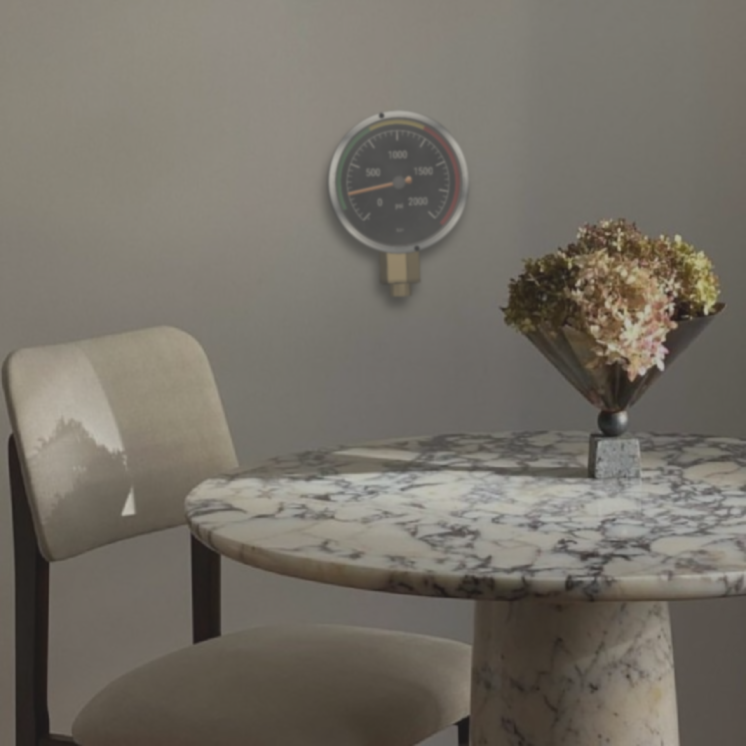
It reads 250 psi
